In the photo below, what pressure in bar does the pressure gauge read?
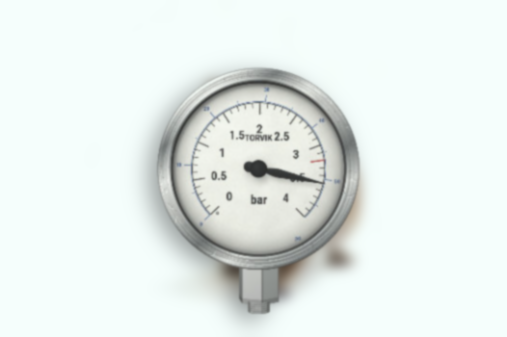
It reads 3.5 bar
